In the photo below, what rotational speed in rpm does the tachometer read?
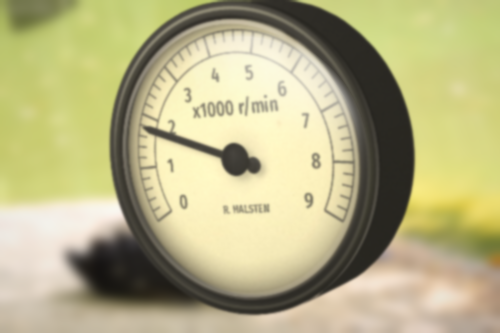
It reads 1800 rpm
